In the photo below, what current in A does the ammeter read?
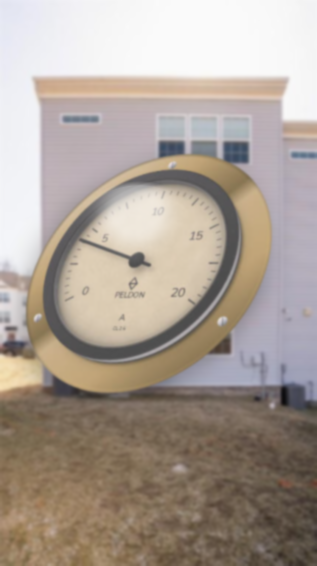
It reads 4 A
